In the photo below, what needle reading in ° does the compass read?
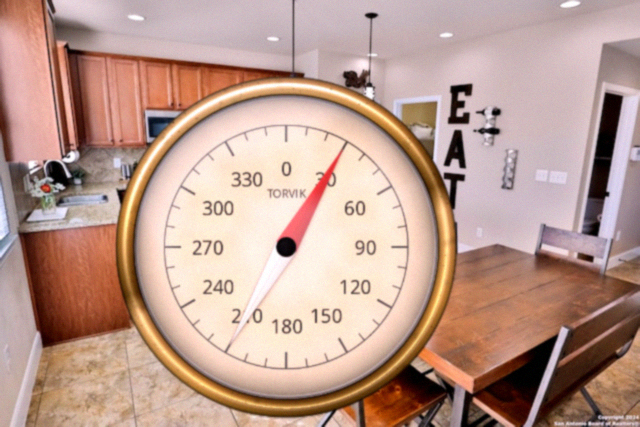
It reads 30 °
